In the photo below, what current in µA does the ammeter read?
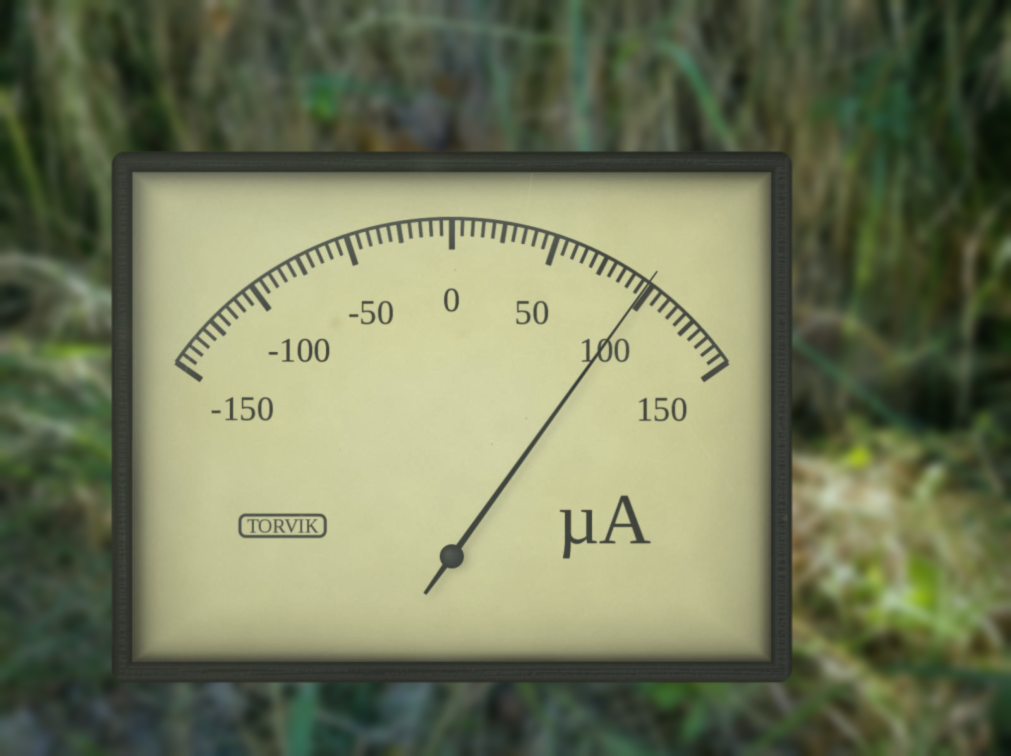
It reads 97.5 µA
